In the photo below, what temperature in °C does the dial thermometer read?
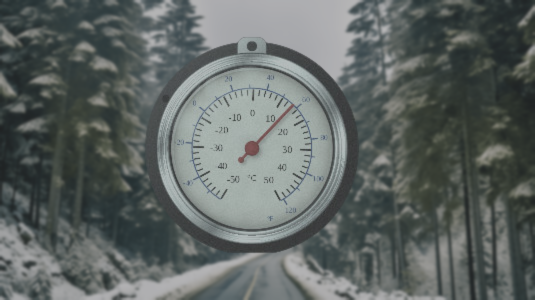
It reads 14 °C
